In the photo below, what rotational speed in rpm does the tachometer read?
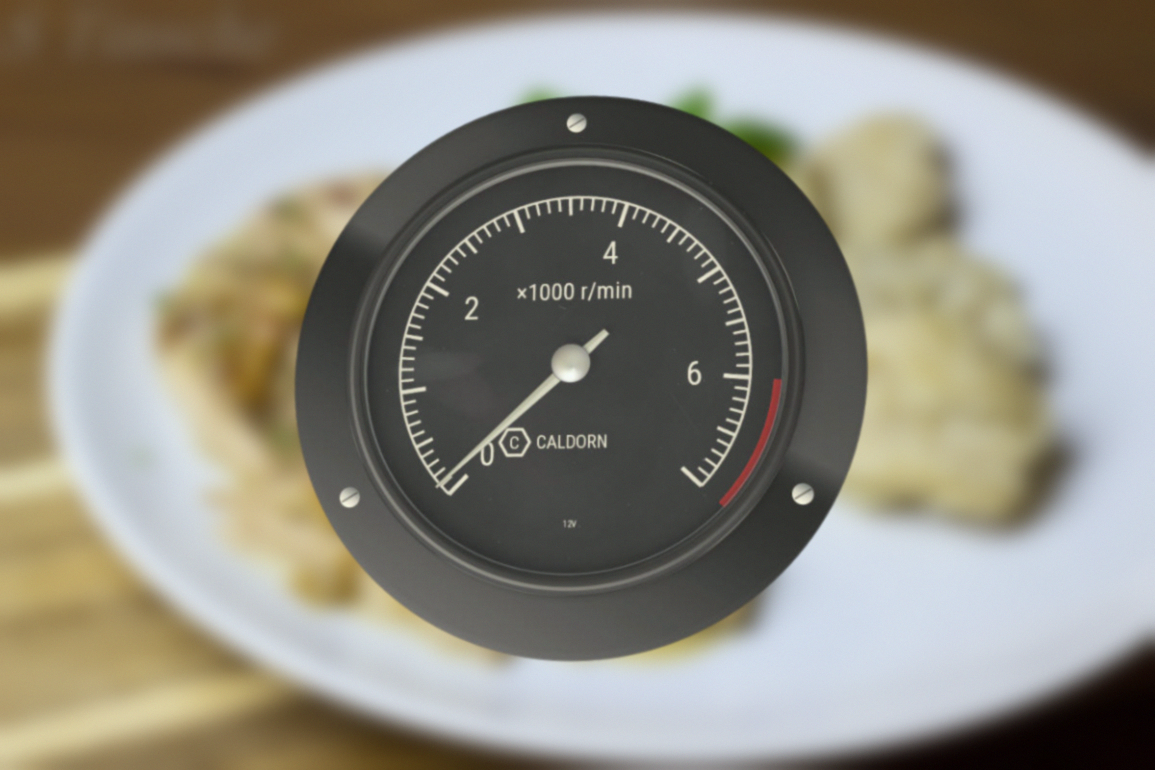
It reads 100 rpm
